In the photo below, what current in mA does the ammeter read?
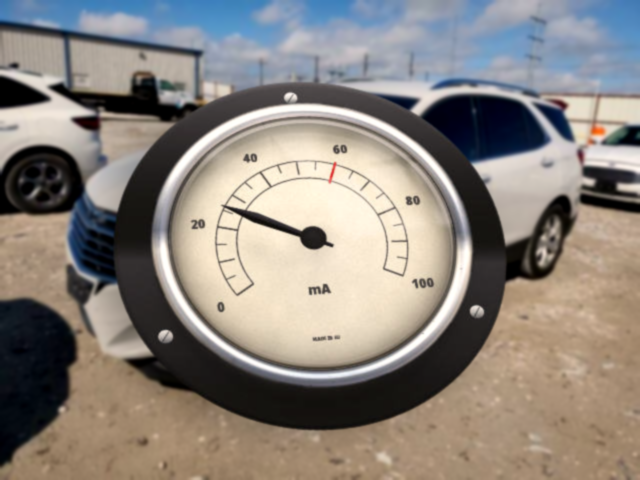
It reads 25 mA
